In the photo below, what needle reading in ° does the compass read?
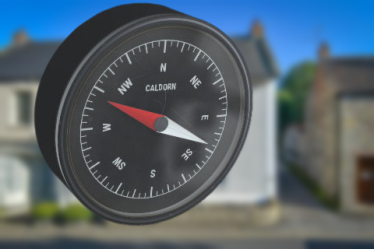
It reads 295 °
